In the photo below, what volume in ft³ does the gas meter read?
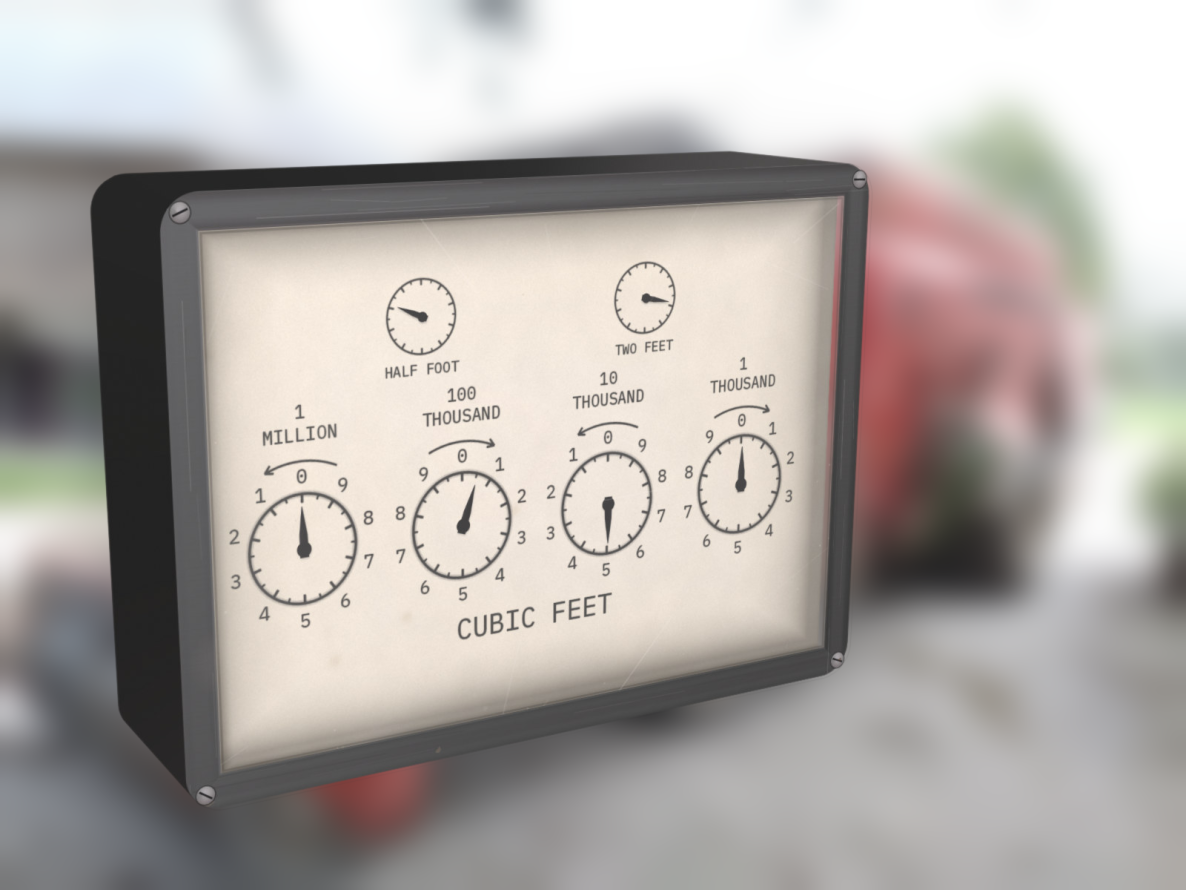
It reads 5000 ft³
